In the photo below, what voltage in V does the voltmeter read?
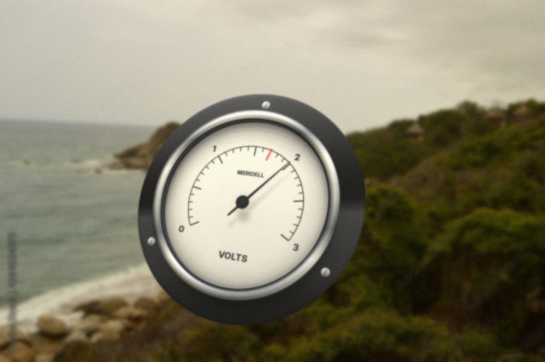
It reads 2 V
